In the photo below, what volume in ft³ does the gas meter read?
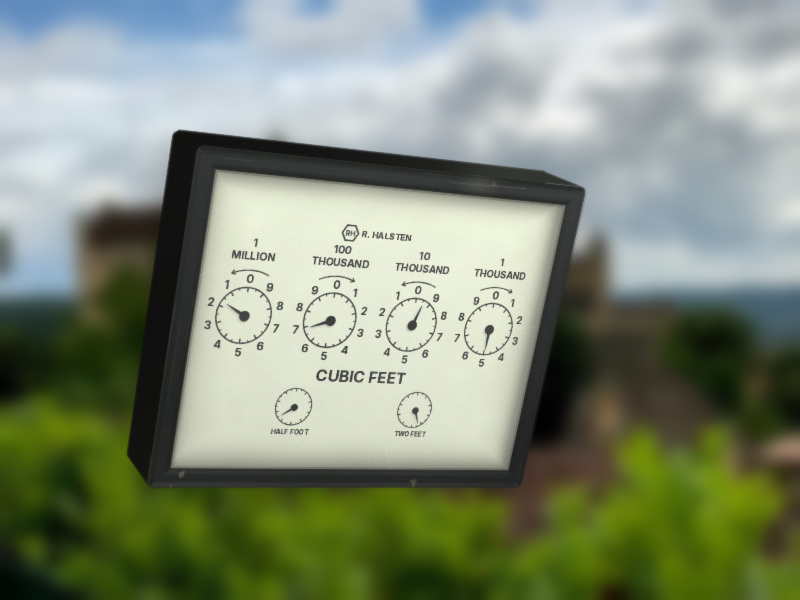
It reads 169500 ft³
